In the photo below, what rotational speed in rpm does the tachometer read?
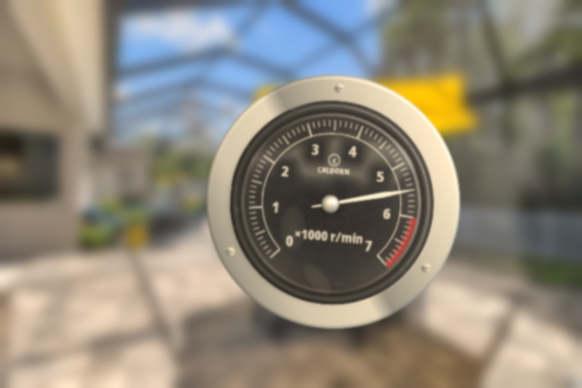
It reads 5500 rpm
